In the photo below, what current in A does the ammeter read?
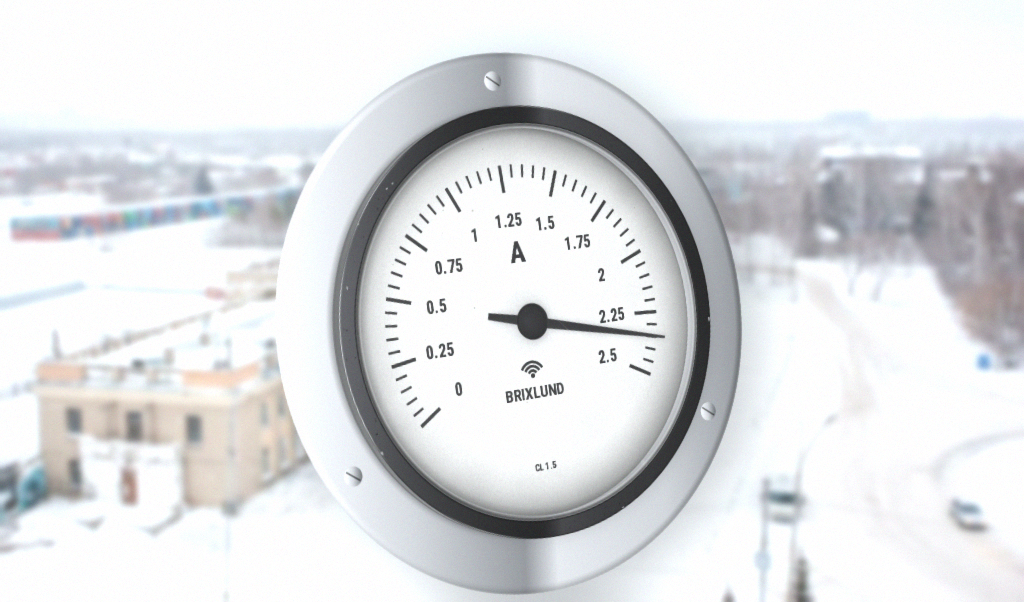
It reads 2.35 A
